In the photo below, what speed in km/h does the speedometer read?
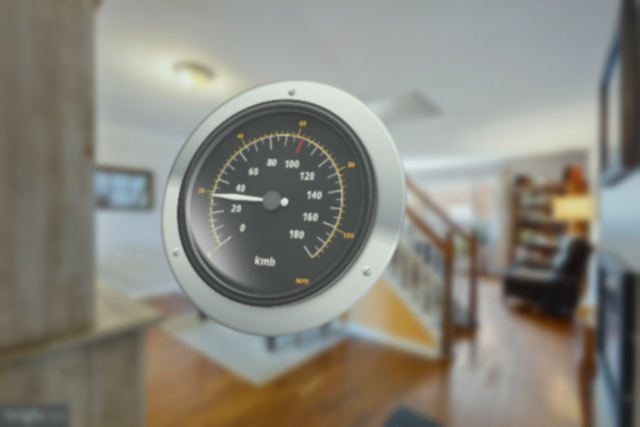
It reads 30 km/h
